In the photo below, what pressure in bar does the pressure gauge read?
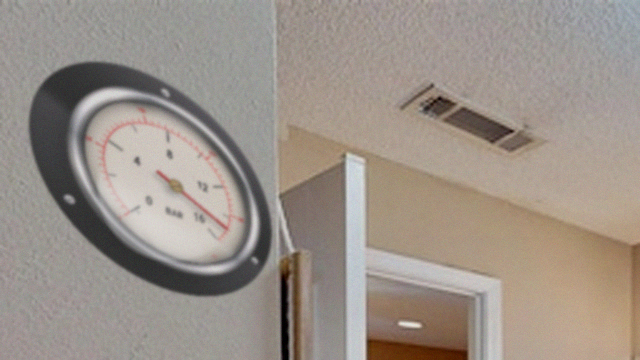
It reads 15 bar
